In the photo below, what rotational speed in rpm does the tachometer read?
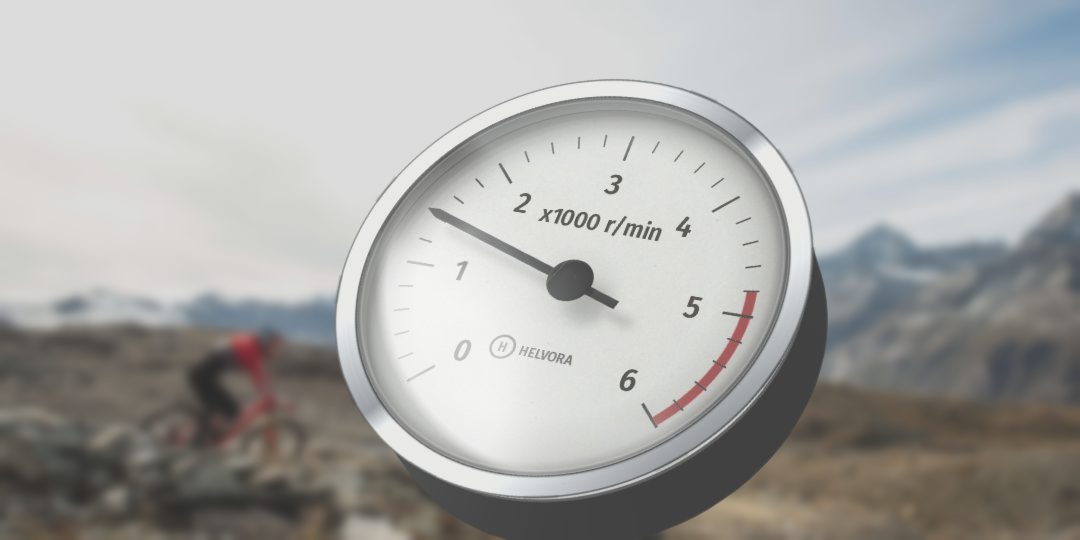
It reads 1400 rpm
